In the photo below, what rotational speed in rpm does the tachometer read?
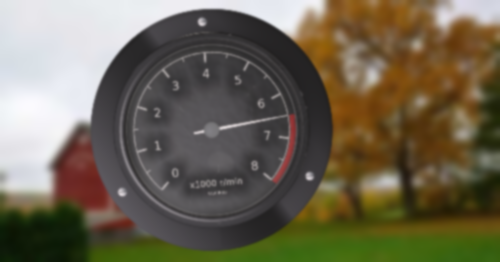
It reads 6500 rpm
